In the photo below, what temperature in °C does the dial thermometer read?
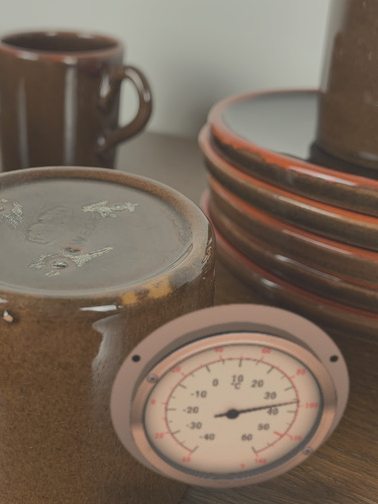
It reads 35 °C
